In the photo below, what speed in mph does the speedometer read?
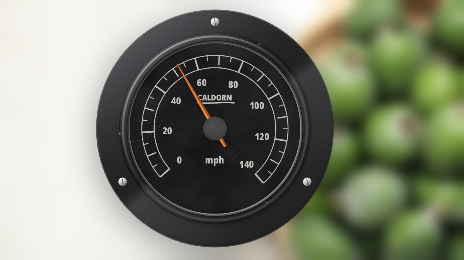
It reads 52.5 mph
